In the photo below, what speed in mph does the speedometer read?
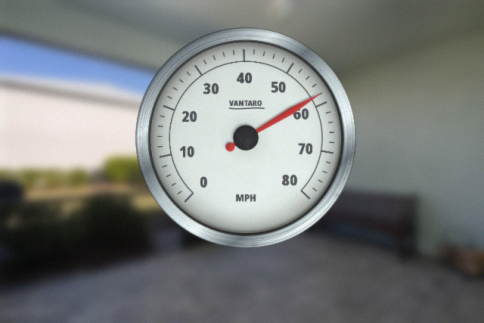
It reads 58 mph
